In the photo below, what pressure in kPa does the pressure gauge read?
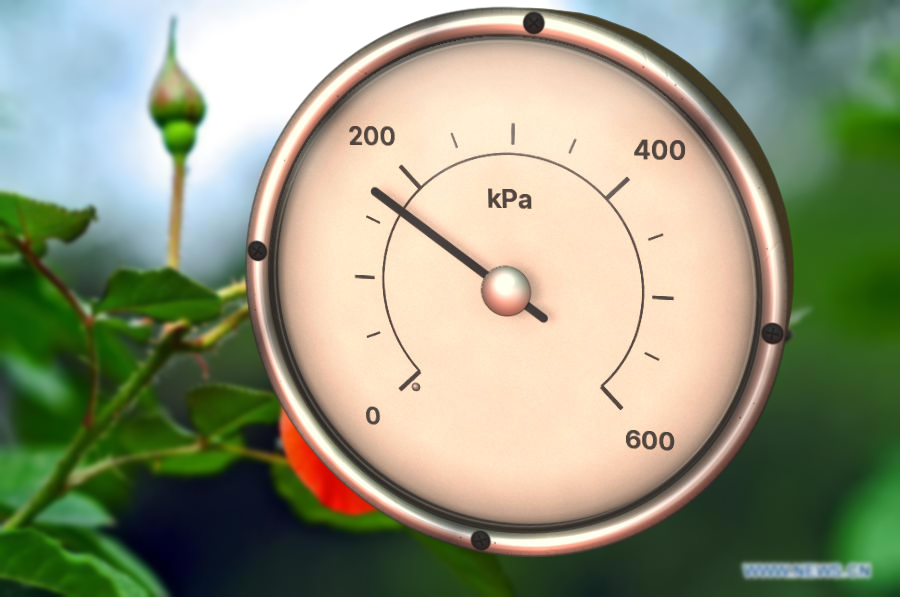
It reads 175 kPa
